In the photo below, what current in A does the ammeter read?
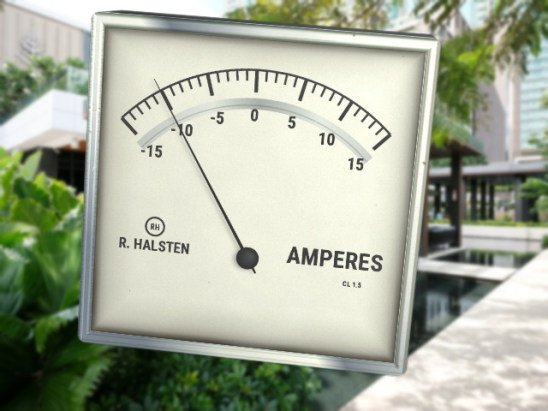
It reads -10 A
